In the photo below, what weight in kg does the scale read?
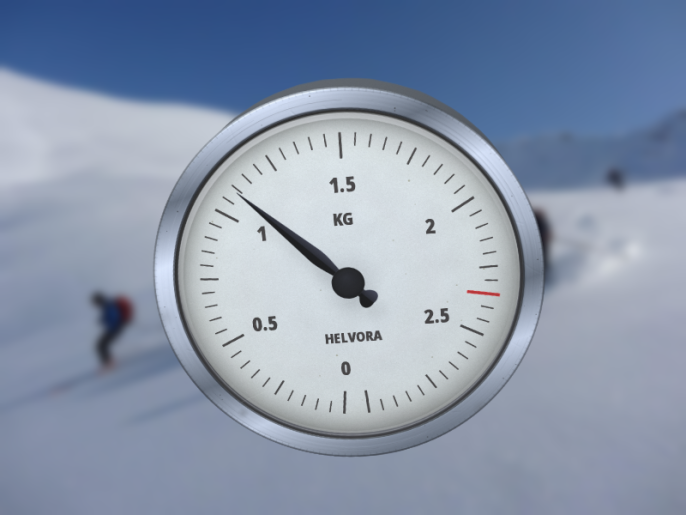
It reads 1.1 kg
